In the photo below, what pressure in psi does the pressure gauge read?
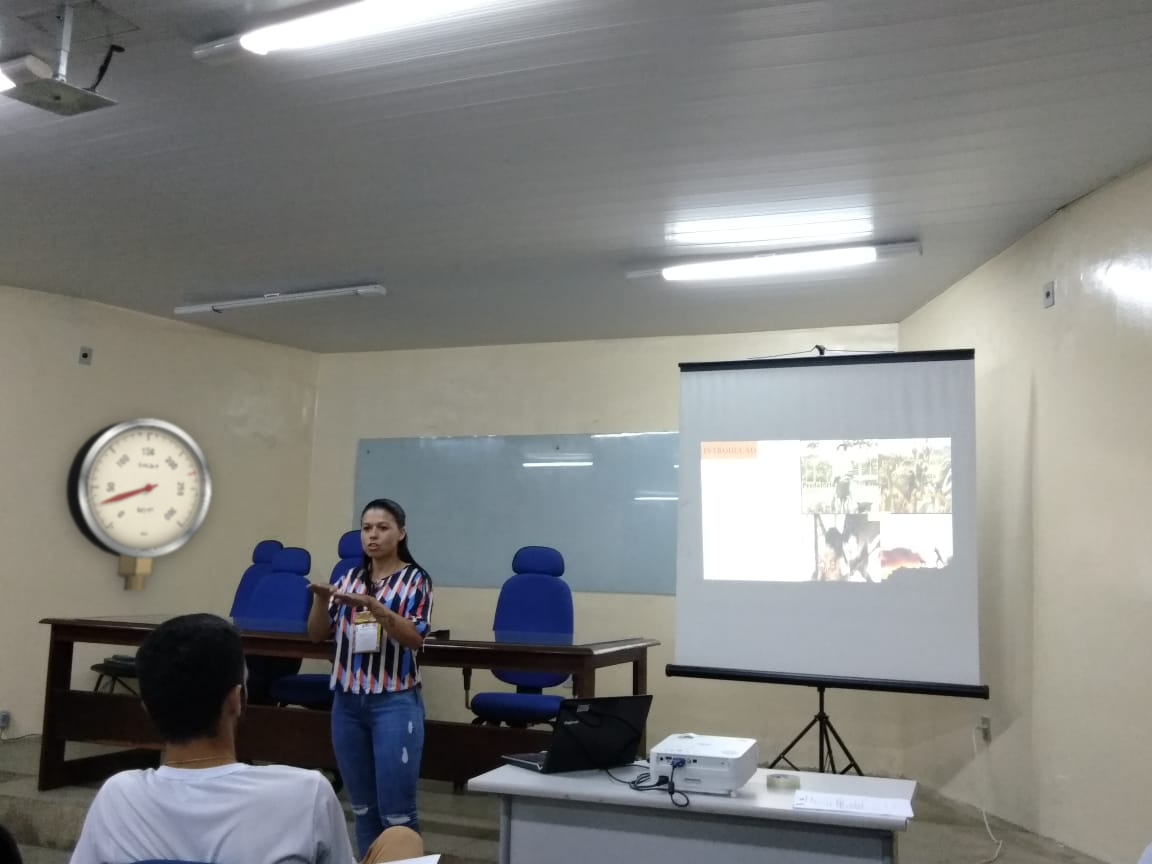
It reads 30 psi
